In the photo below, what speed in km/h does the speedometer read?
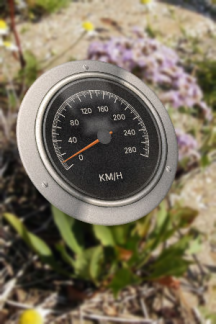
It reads 10 km/h
